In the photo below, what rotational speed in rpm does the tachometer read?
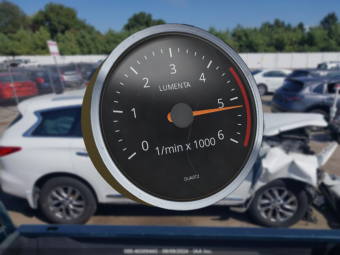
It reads 5200 rpm
